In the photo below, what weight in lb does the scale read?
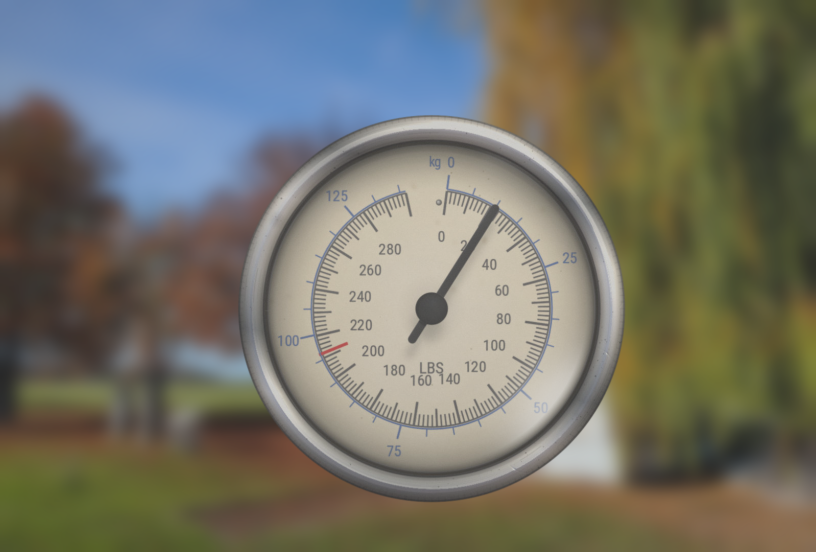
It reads 22 lb
